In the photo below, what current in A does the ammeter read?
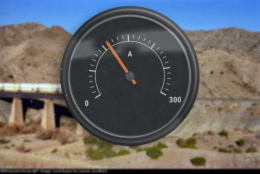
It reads 110 A
